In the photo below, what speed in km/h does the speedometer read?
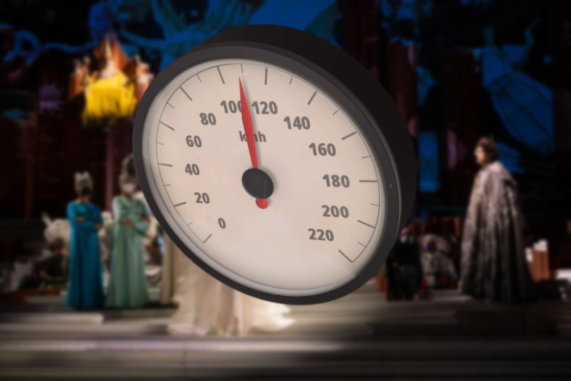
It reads 110 km/h
